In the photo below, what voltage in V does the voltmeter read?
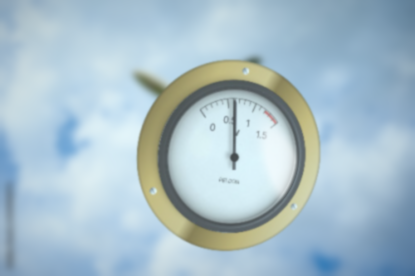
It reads 0.6 V
